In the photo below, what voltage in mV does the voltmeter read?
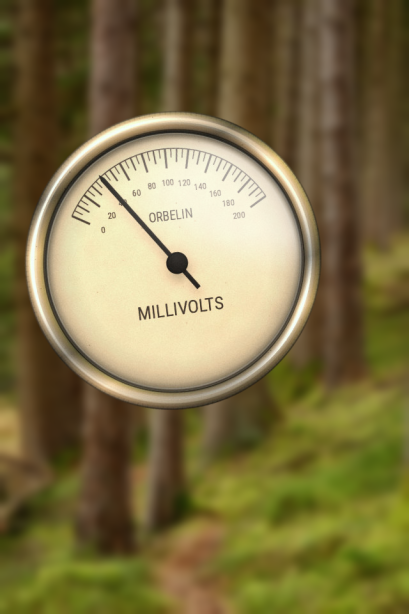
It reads 40 mV
